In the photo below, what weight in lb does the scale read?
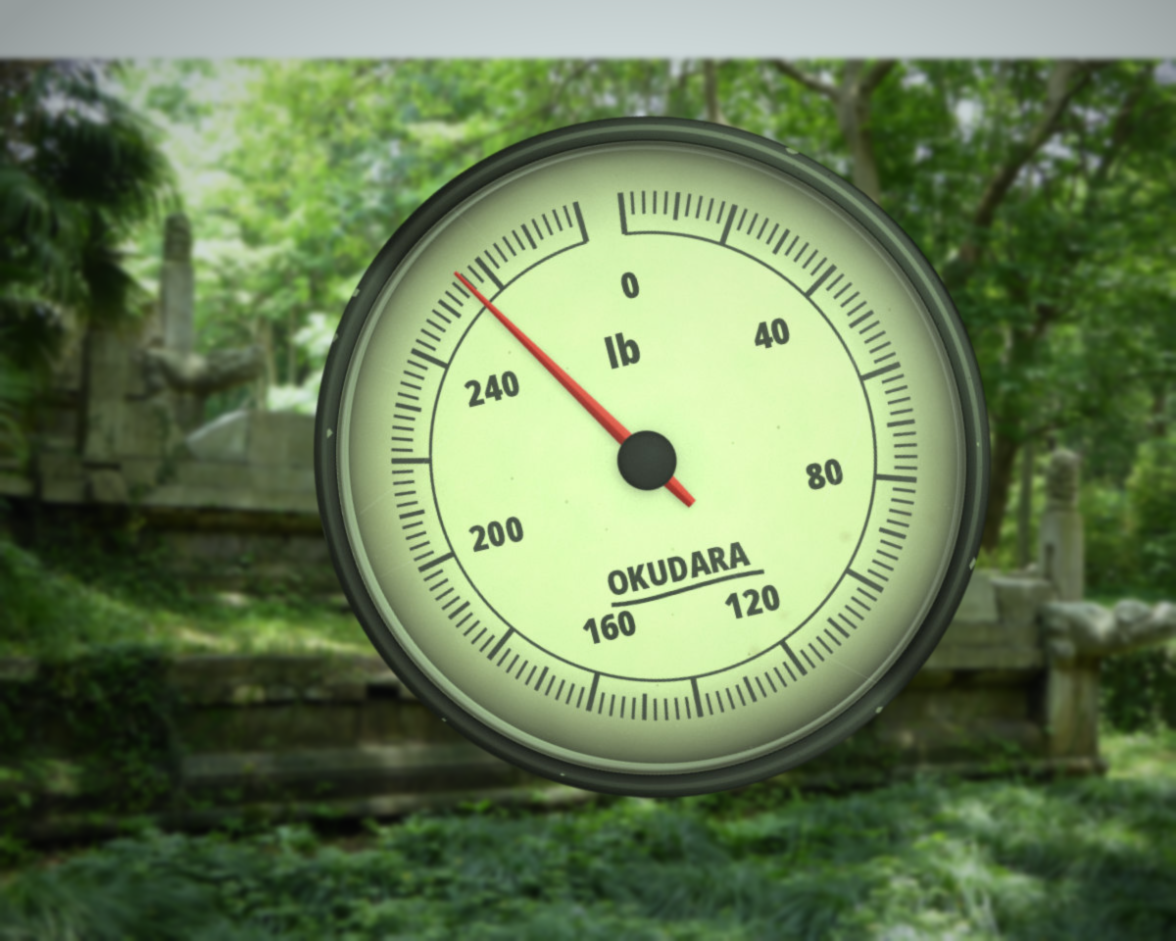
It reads 256 lb
